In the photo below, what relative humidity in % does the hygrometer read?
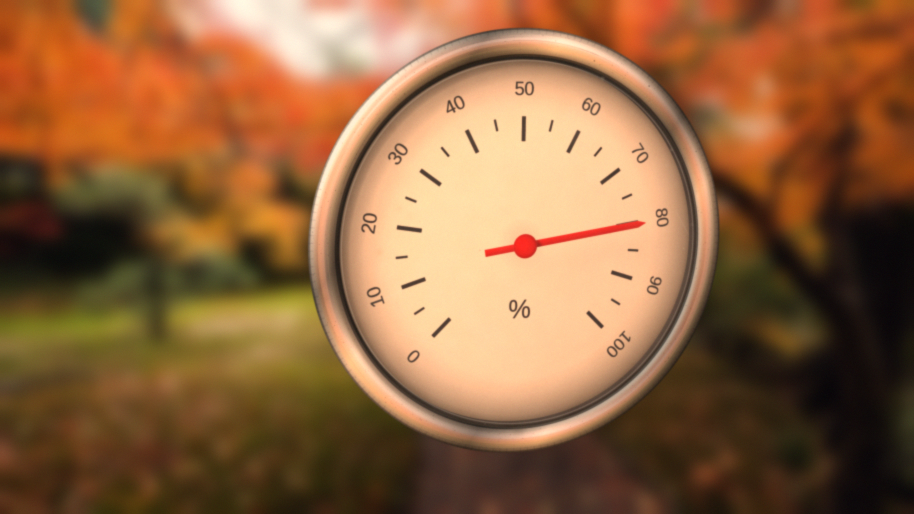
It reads 80 %
